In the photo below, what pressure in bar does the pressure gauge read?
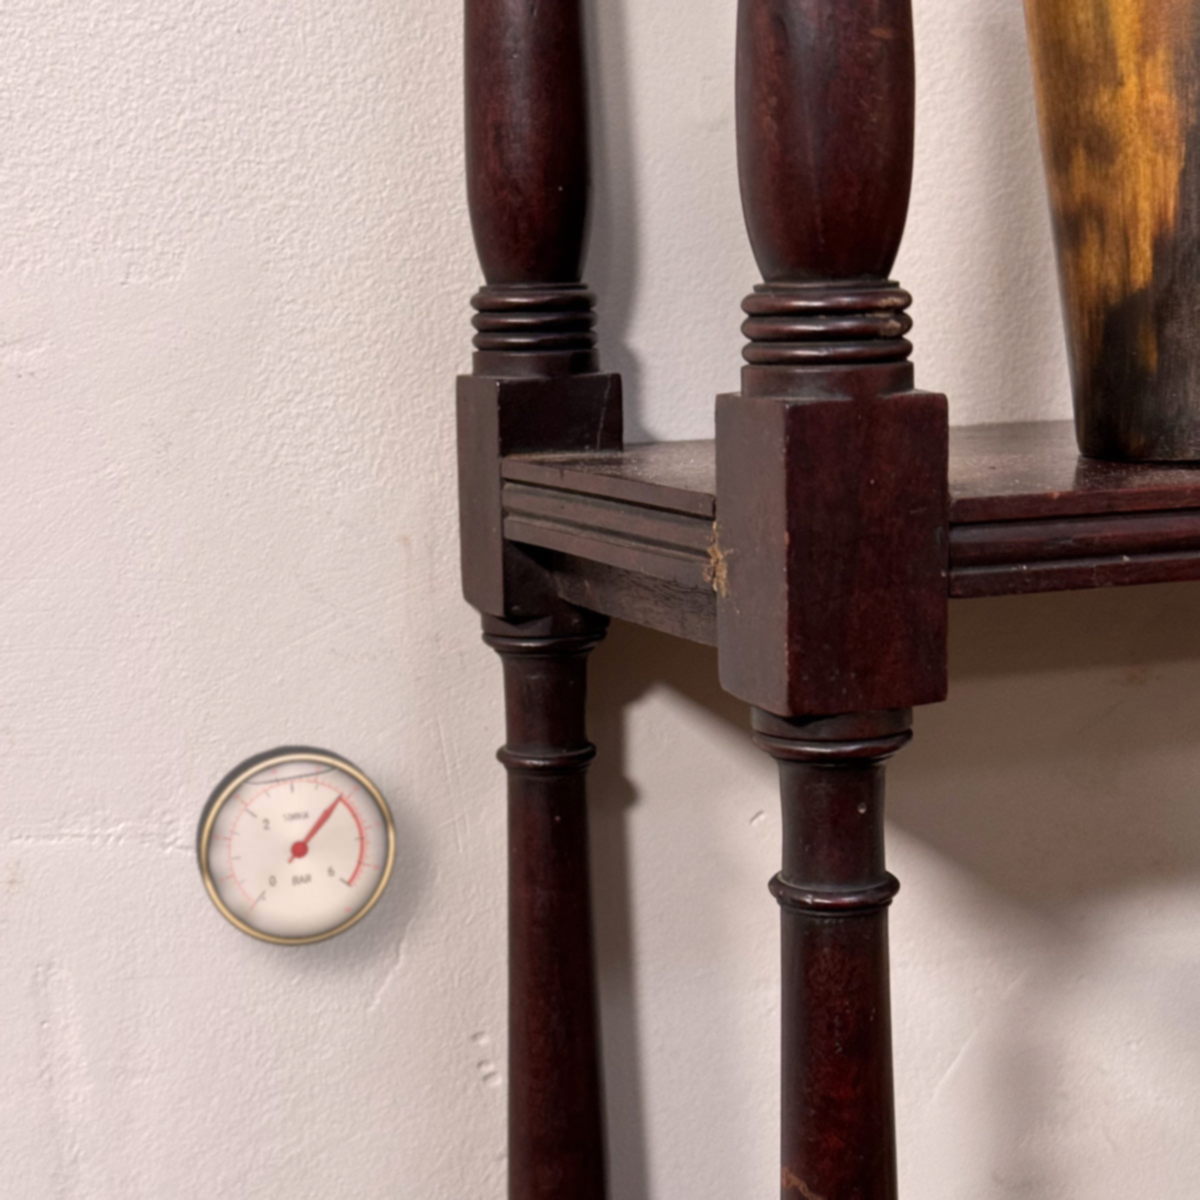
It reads 4 bar
